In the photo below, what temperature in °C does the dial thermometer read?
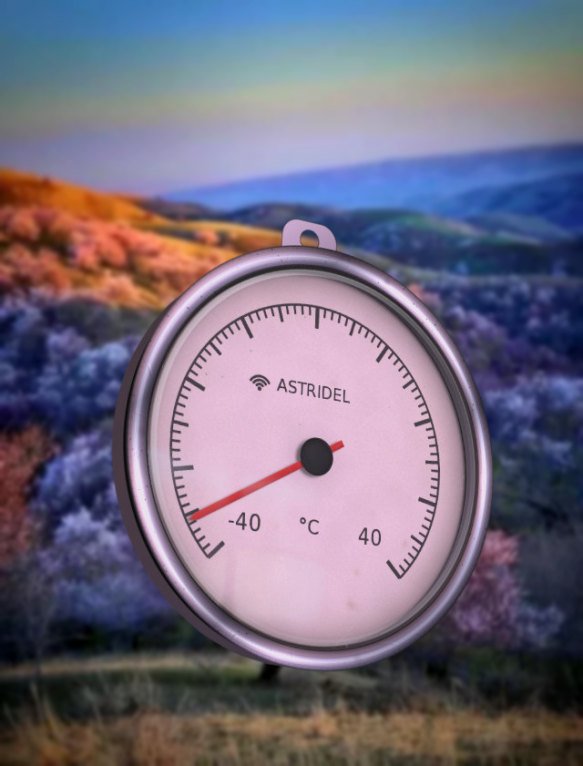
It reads -35.5 °C
